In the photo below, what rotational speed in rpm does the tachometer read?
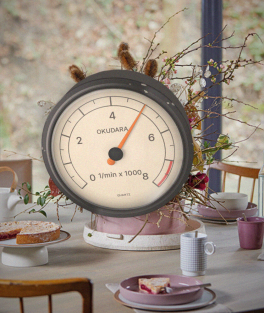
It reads 5000 rpm
